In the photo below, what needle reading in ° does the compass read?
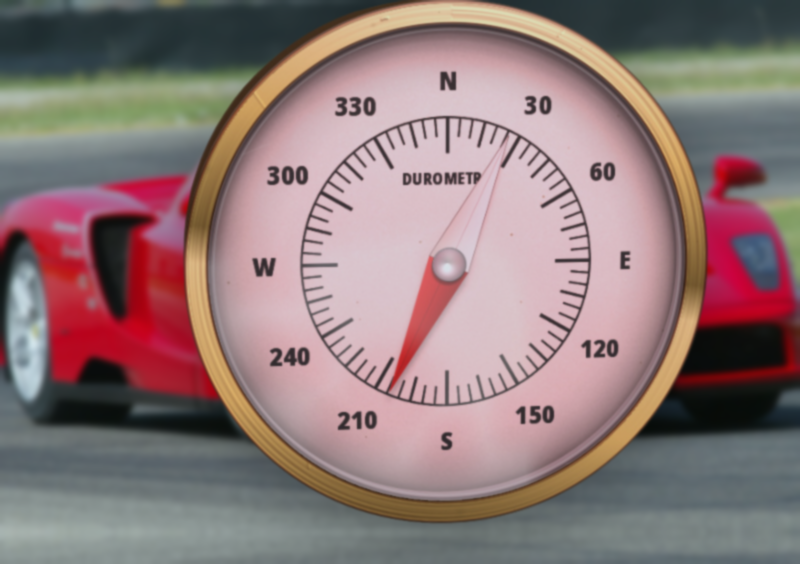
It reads 205 °
